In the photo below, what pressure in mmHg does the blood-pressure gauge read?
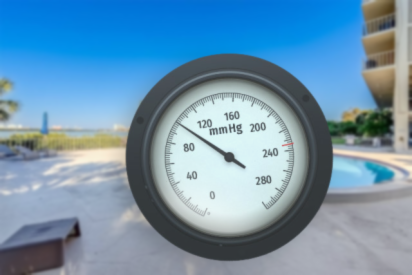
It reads 100 mmHg
